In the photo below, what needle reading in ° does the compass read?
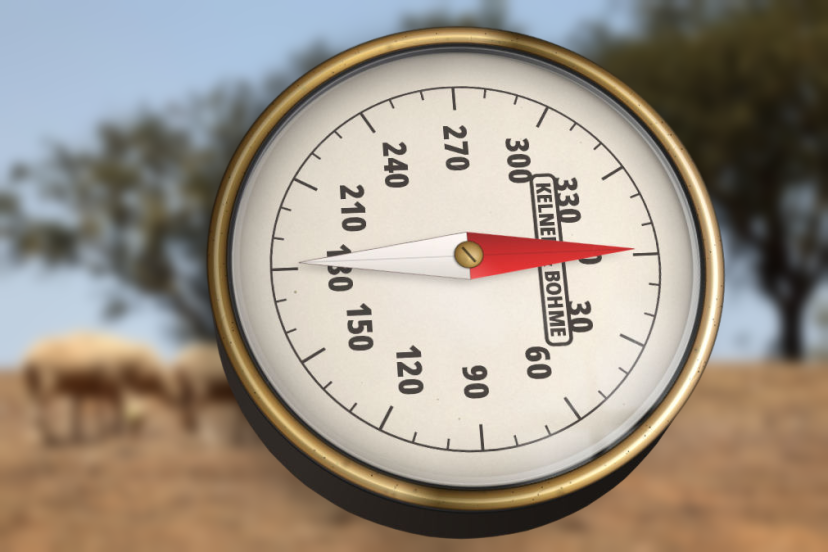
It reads 0 °
